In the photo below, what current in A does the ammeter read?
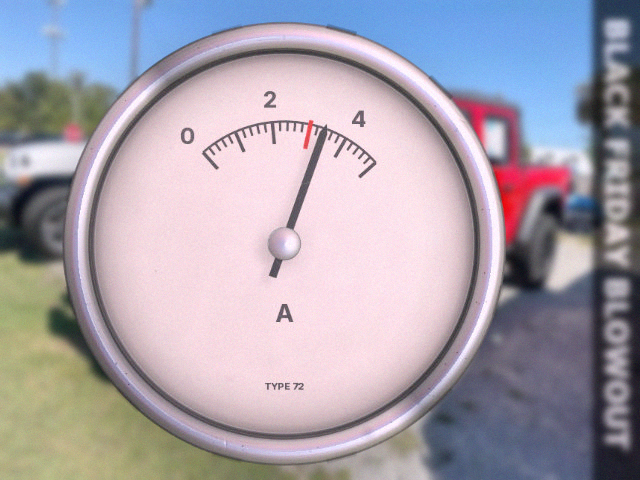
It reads 3.4 A
